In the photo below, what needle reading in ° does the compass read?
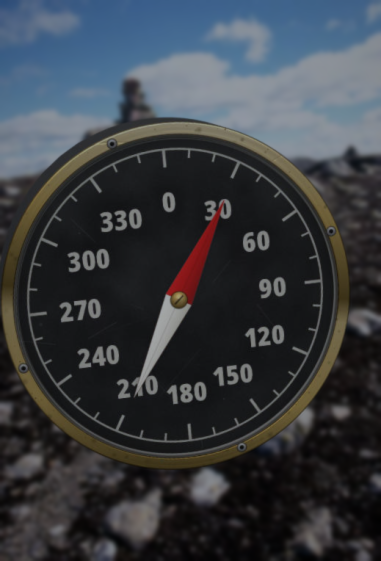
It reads 30 °
